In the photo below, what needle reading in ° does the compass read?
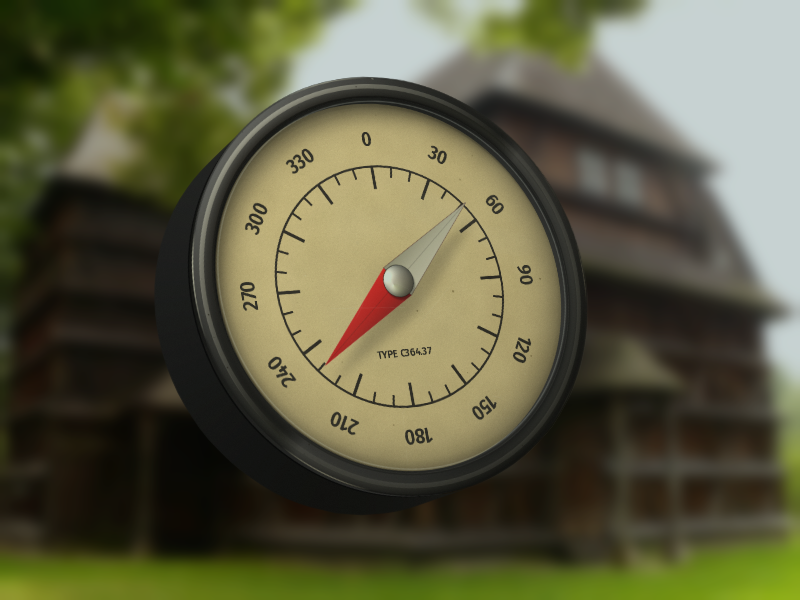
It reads 230 °
